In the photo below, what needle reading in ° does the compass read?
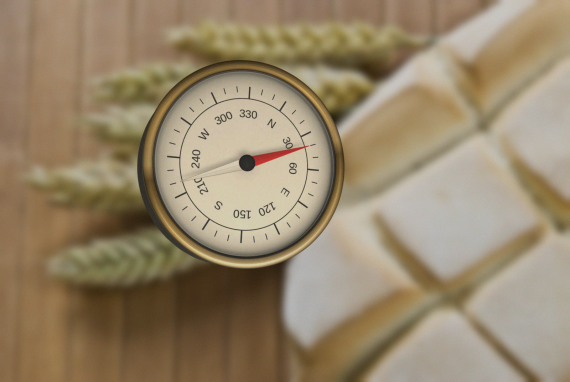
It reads 40 °
